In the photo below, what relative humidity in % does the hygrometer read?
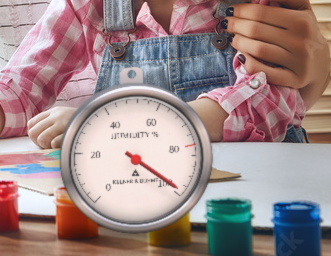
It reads 98 %
